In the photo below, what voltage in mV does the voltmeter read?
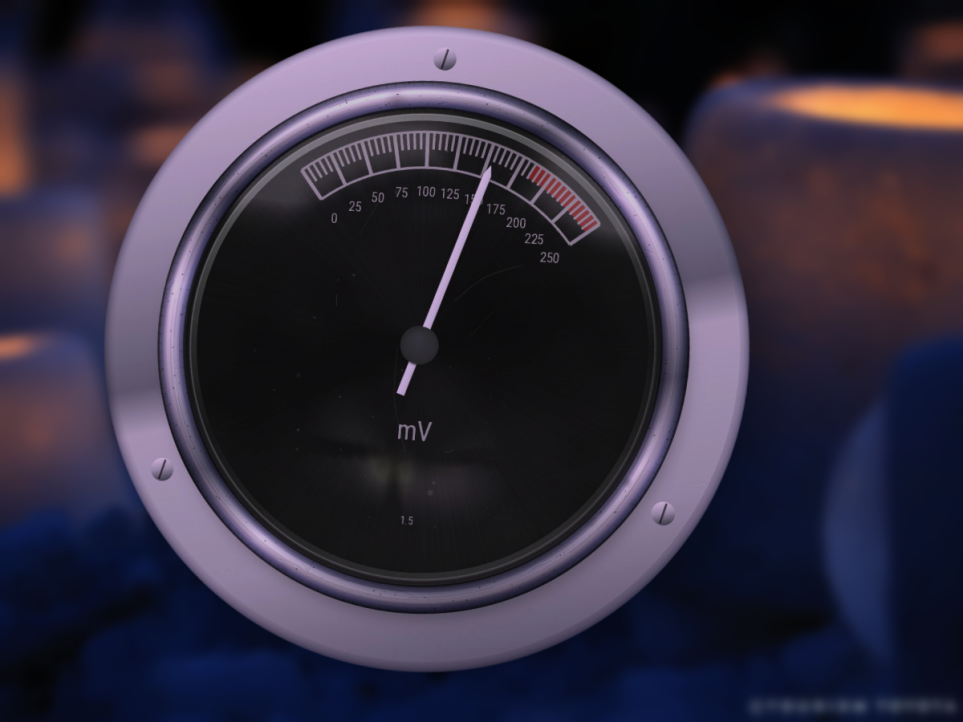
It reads 155 mV
